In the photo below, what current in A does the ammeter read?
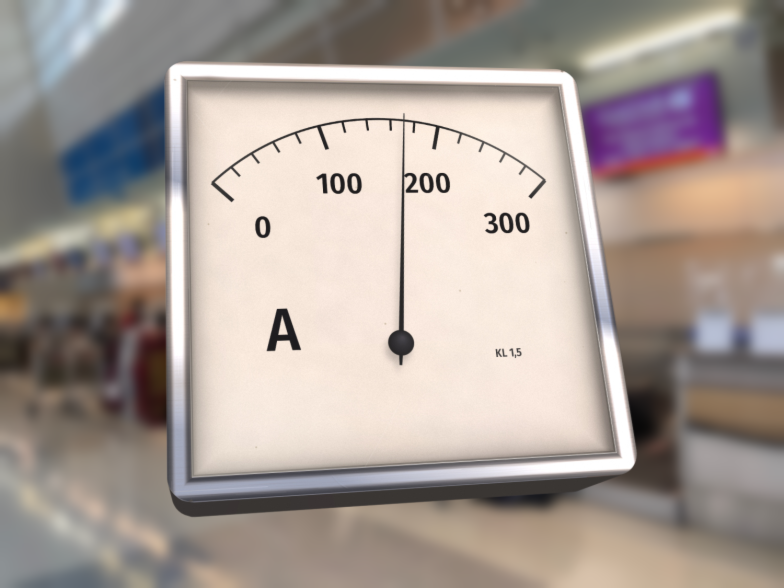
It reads 170 A
